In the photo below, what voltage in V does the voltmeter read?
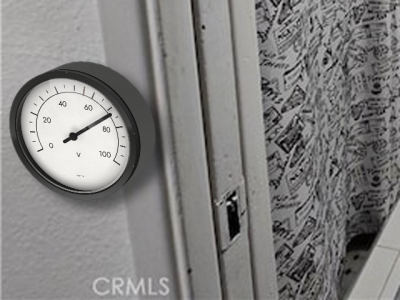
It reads 72.5 V
